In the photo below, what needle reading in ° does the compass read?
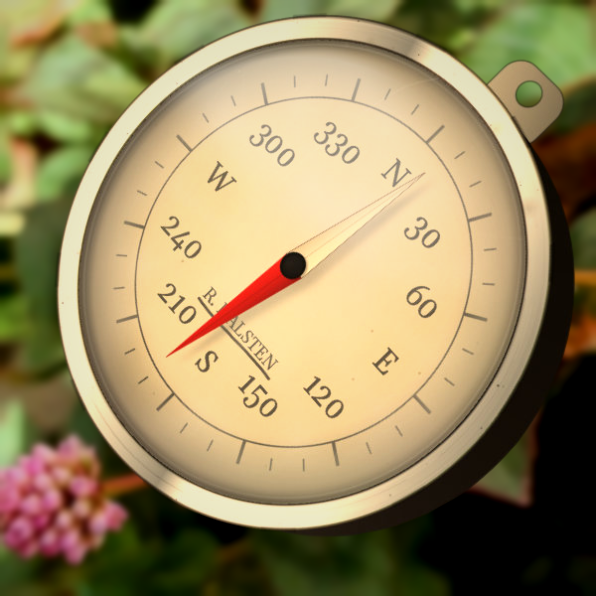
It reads 190 °
